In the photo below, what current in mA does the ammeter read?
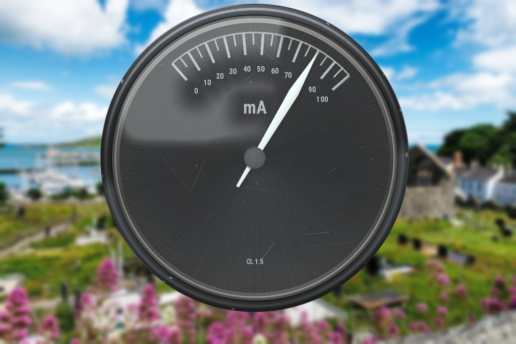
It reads 80 mA
